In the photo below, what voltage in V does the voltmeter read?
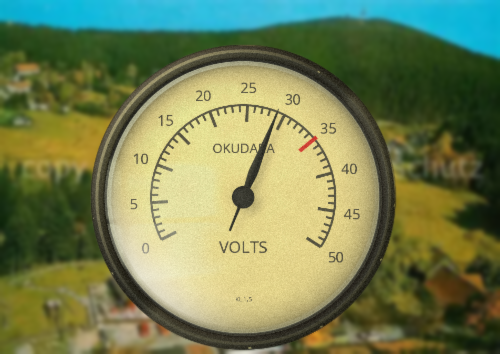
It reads 29 V
